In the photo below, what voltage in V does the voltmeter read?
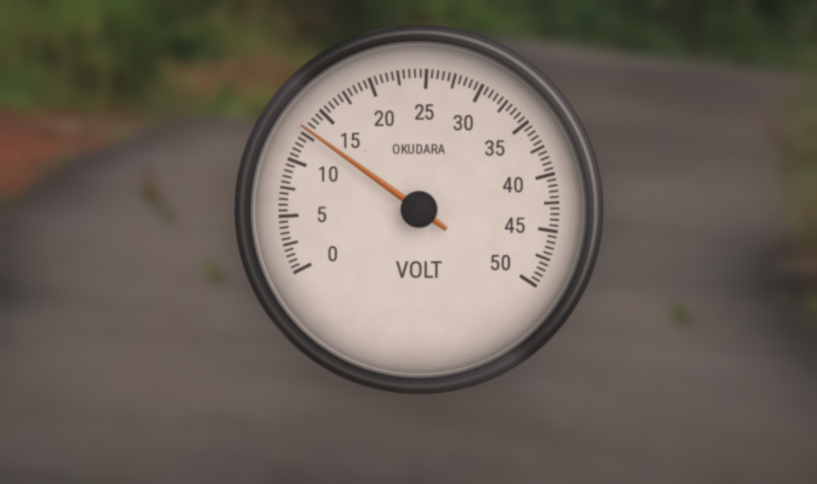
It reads 13 V
